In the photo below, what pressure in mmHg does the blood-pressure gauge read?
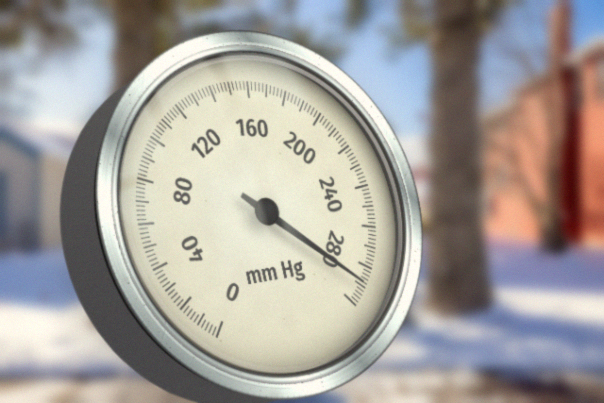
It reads 290 mmHg
